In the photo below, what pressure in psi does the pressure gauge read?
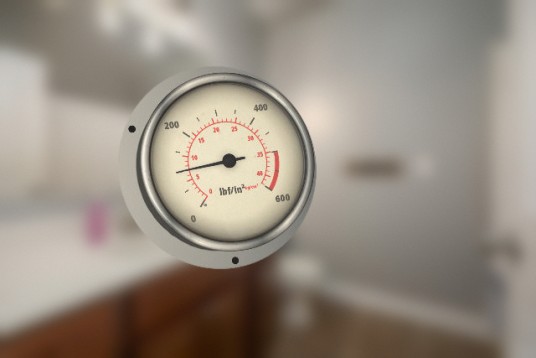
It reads 100 psi
